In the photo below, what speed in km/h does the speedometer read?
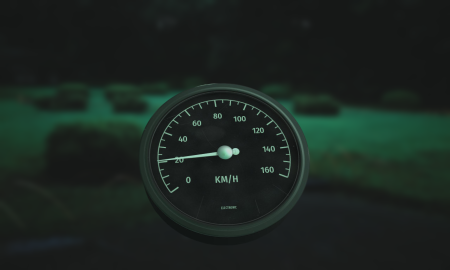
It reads 20 km/h
